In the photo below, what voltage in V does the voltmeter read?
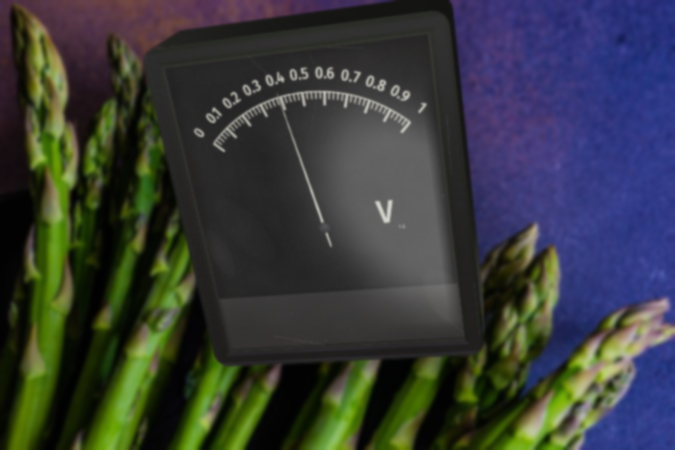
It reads 0.4 V
